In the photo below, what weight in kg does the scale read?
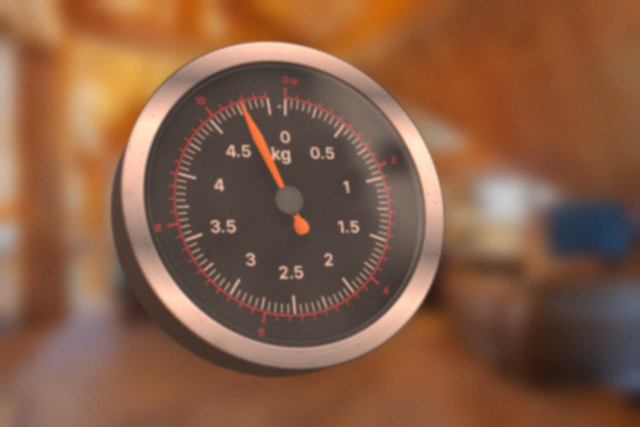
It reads 4.75 kg
